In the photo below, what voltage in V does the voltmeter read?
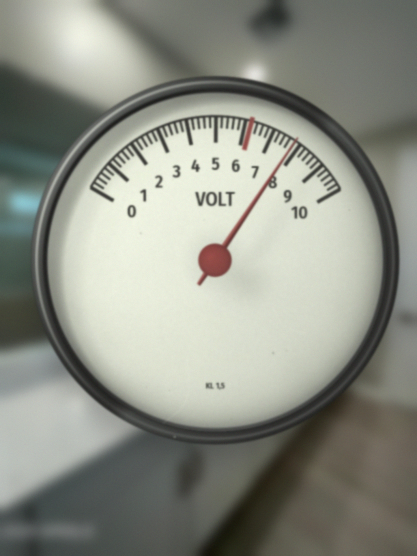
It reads 7.8 V
